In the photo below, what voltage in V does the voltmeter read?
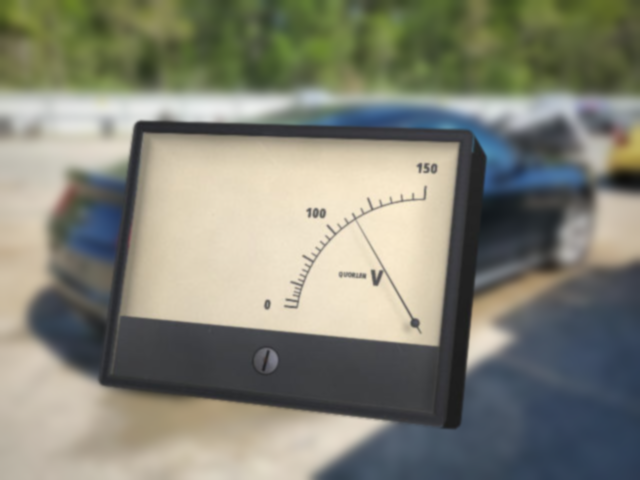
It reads 115 V
